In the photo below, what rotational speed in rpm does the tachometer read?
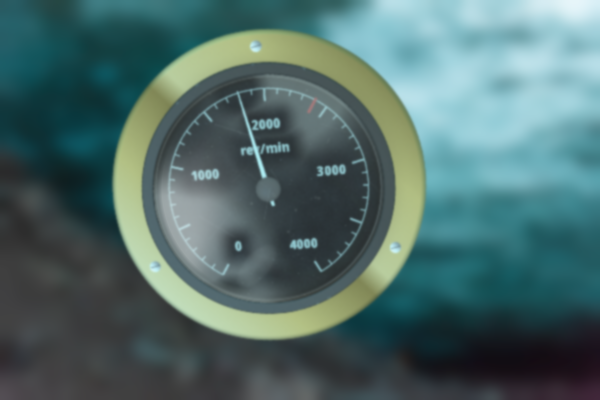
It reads 1800 rpm
